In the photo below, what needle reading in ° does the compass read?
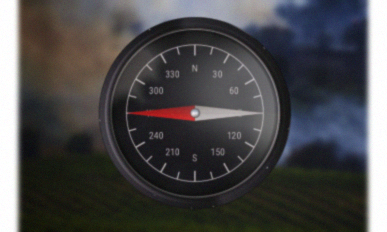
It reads 270 °
